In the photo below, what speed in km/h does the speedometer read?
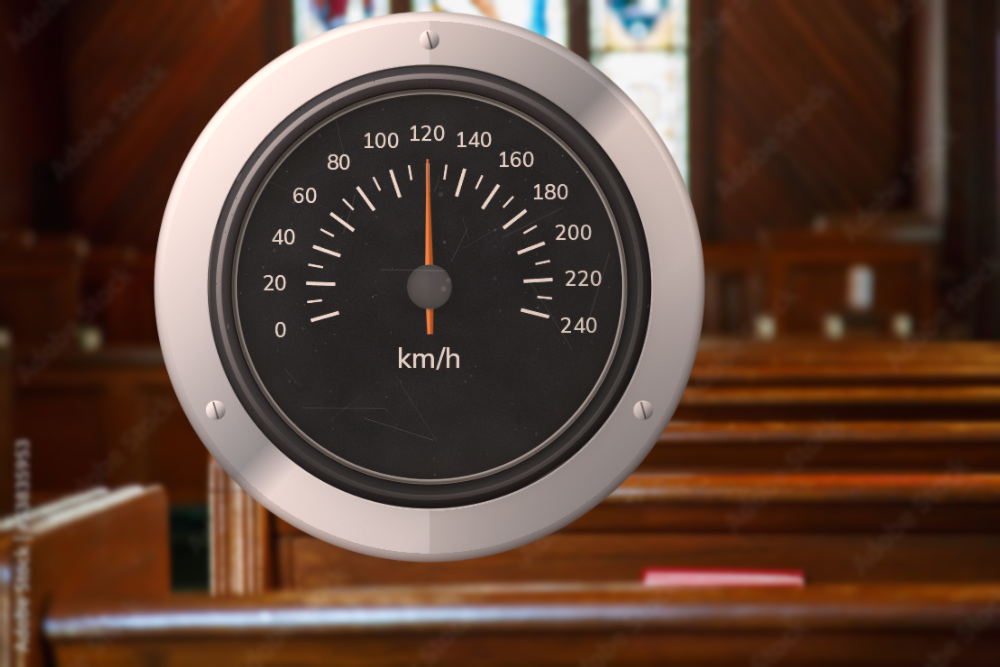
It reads 120 km/h
